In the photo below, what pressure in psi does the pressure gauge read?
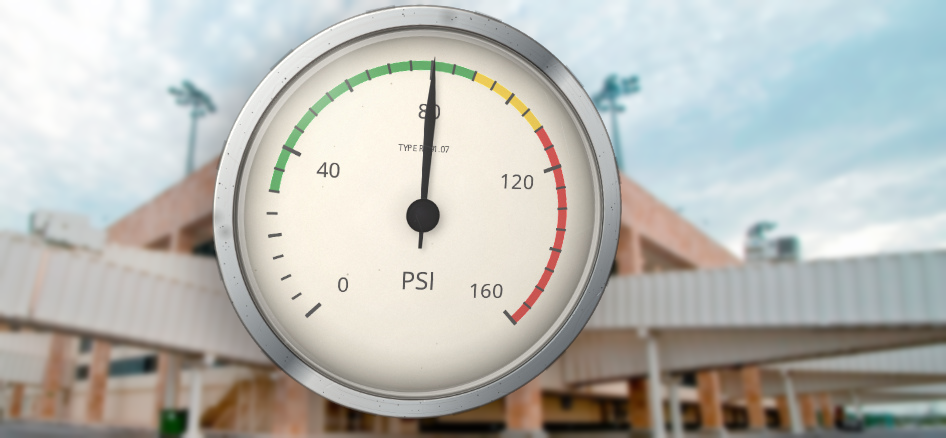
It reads 80 psi
